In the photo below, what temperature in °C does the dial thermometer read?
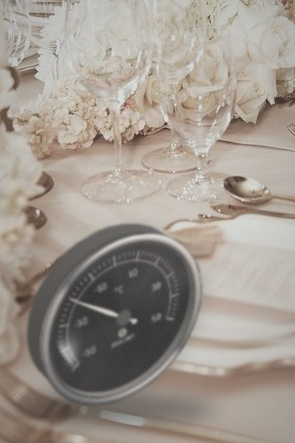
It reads -20 °C
